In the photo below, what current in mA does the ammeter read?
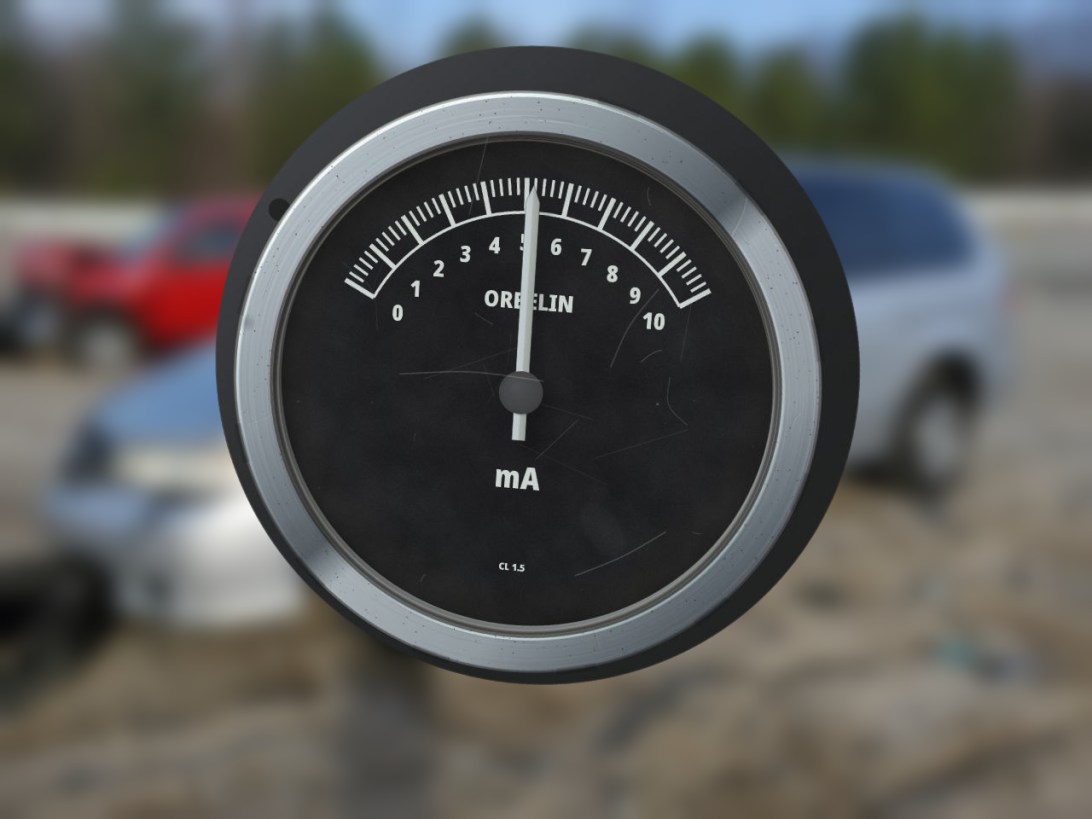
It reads 5.2 mA
